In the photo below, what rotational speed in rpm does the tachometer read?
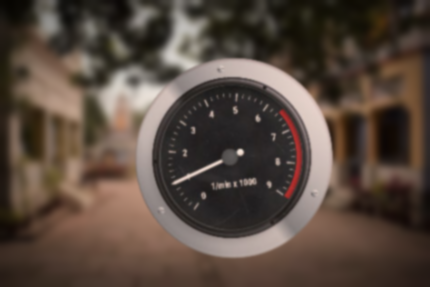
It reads 1000 rpm
